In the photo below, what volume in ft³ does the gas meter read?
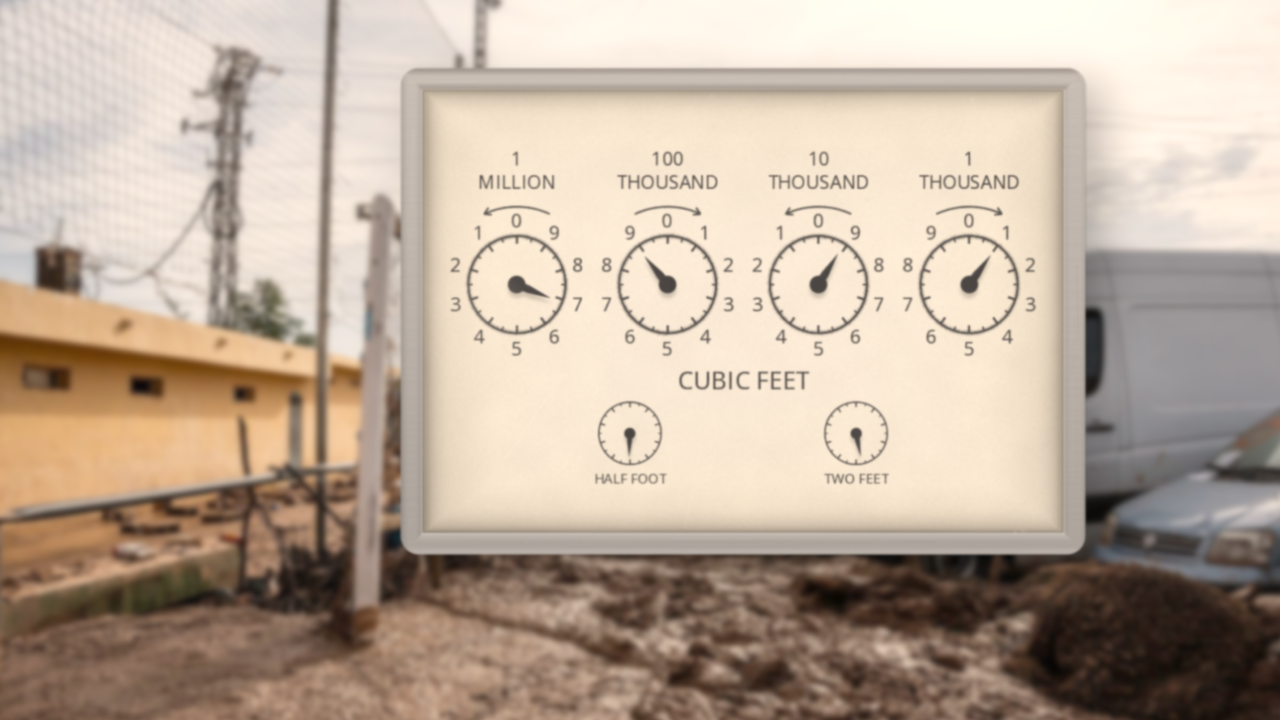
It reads 689100 ft³
